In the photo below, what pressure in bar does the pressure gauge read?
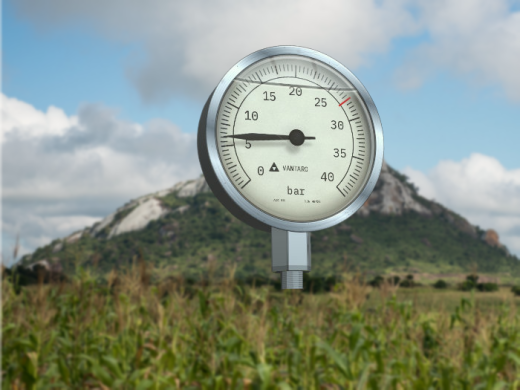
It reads 6 bar
